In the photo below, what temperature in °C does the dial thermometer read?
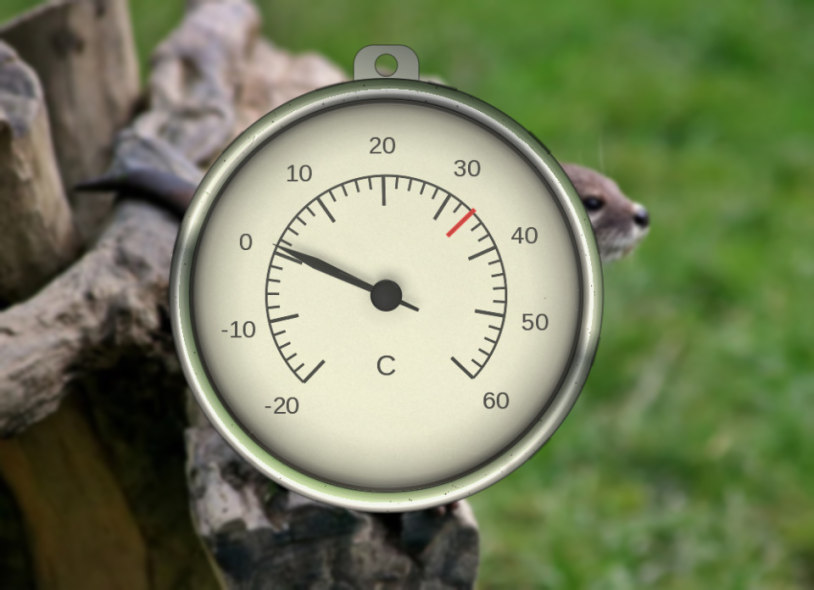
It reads 1 °C
